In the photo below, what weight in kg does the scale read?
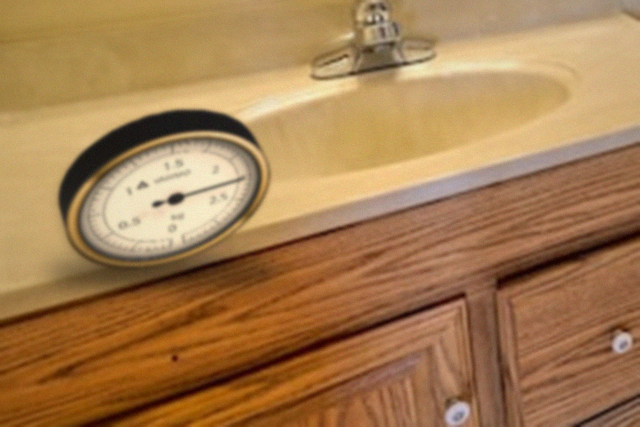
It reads 2.25 kg
